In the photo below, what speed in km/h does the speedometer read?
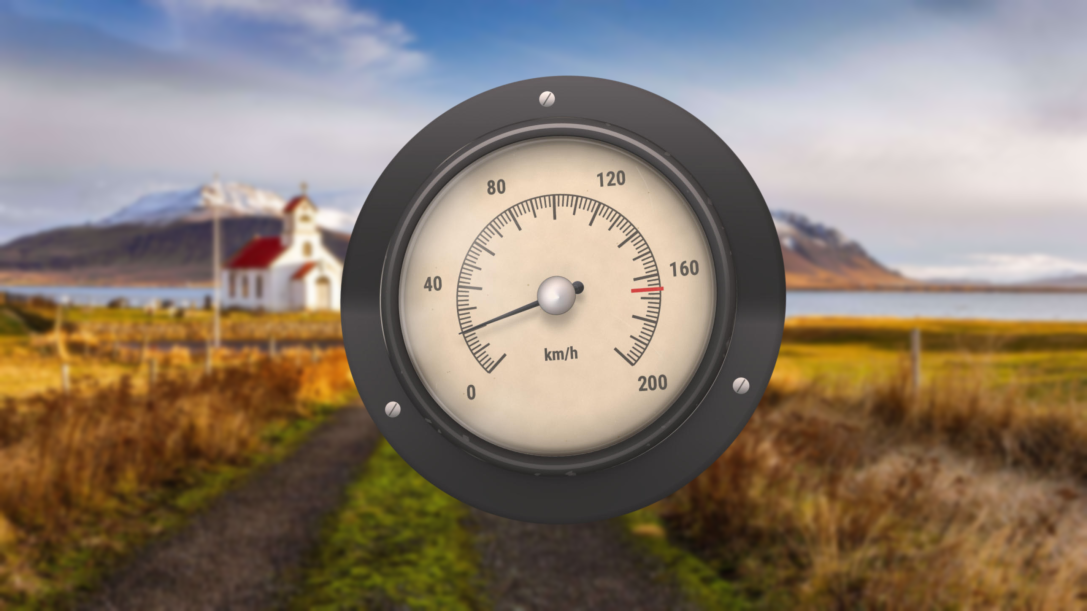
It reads 20 km/h
